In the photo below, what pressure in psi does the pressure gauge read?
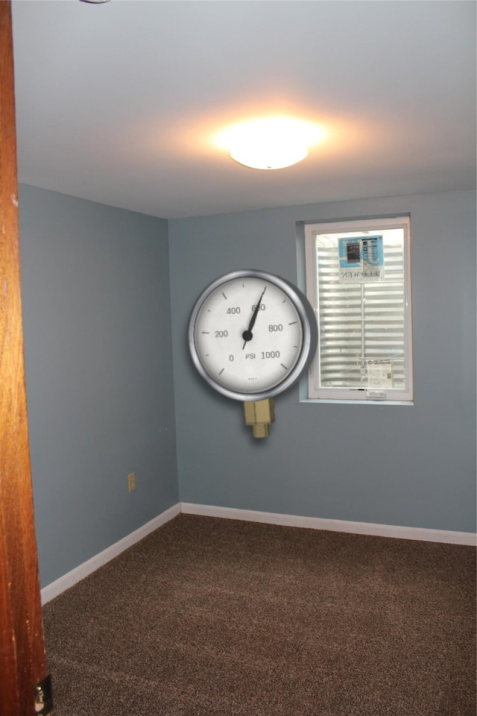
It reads 600 psi
